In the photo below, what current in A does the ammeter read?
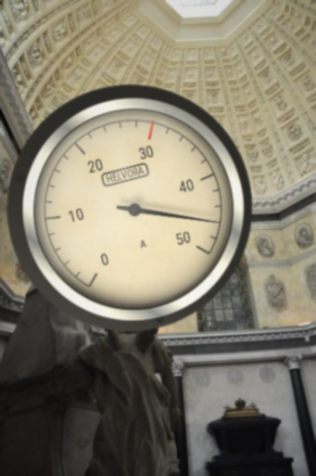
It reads 46 A
